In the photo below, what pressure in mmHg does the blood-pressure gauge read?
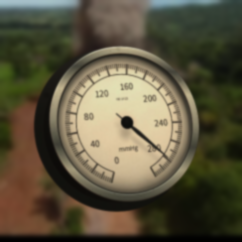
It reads 280 mmHg
